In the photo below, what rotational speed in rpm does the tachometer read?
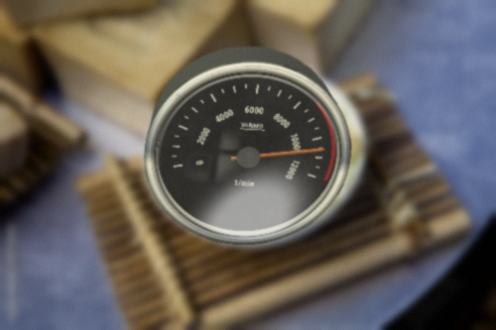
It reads 10500 rpm
